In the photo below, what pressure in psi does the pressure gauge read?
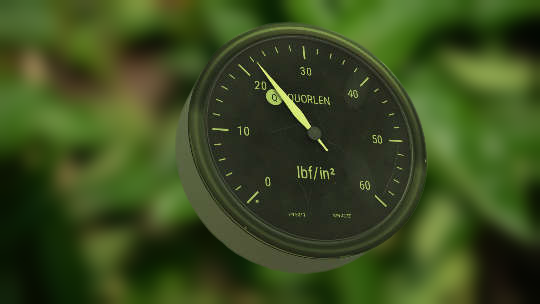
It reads 22 psi
